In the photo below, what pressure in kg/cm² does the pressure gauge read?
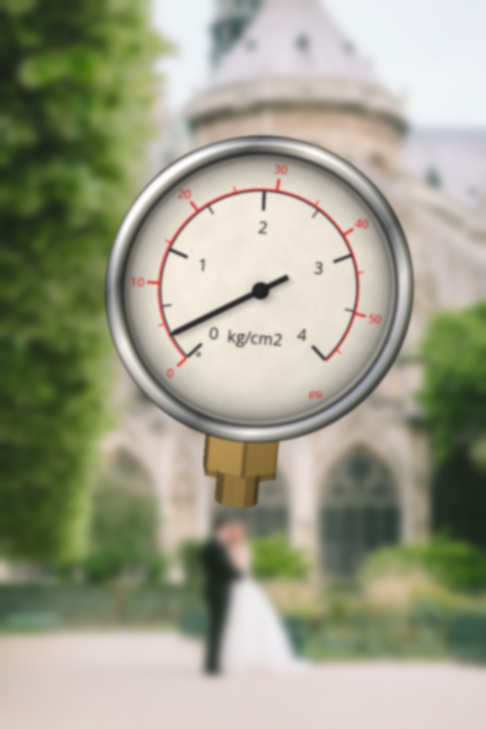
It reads 0.25 kg/cm²
